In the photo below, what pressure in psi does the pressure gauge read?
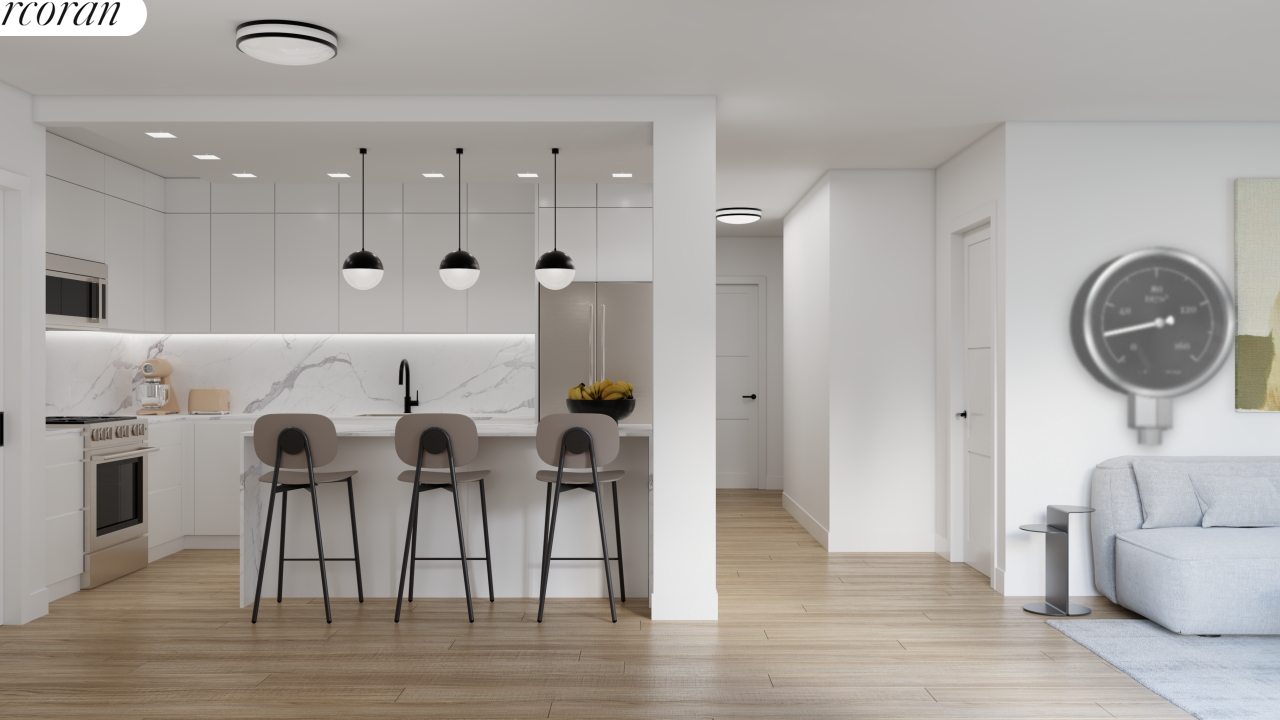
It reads 20 psi
